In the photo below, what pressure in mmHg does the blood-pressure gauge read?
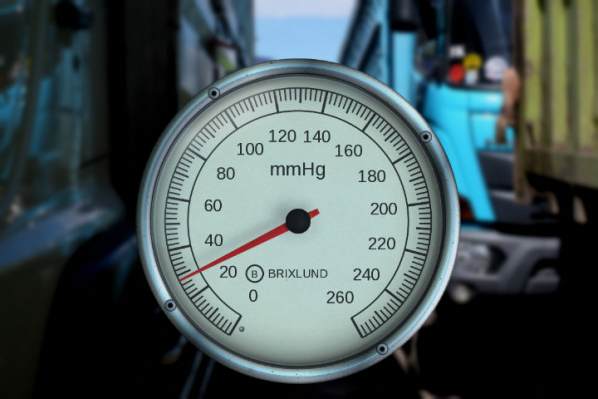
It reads 28 mmHg
